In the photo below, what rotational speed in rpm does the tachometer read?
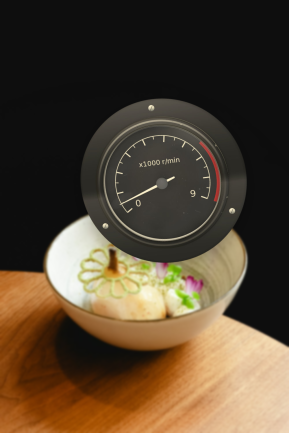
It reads 500 rpm
